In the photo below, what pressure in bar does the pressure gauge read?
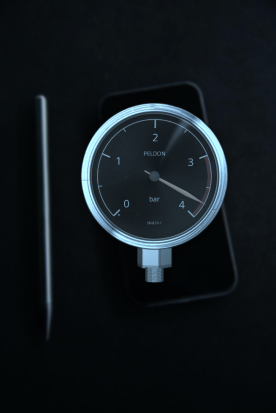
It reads 3.75 bar
